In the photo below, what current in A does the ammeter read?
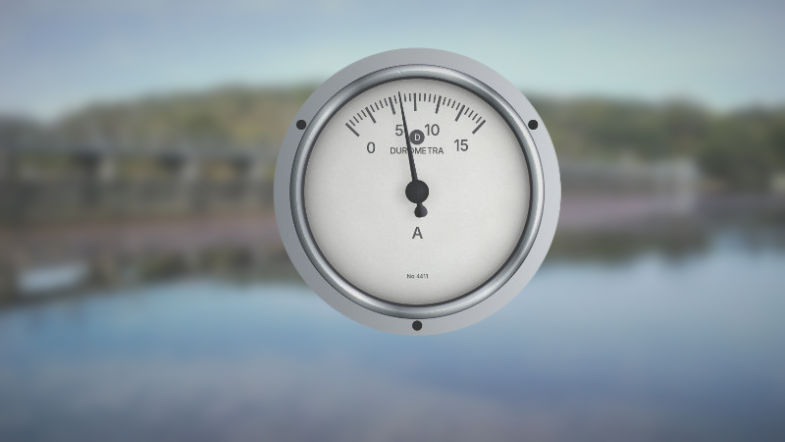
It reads 6 A
